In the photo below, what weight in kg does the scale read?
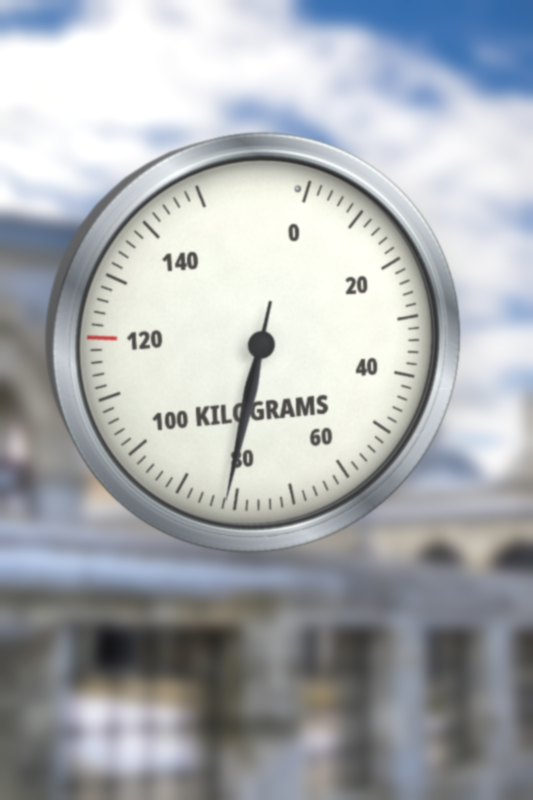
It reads 82 kg
